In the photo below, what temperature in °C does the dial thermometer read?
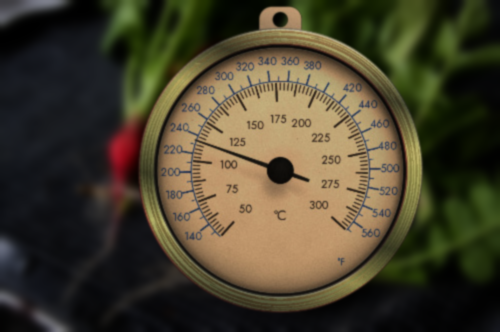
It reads 112.5 °C
